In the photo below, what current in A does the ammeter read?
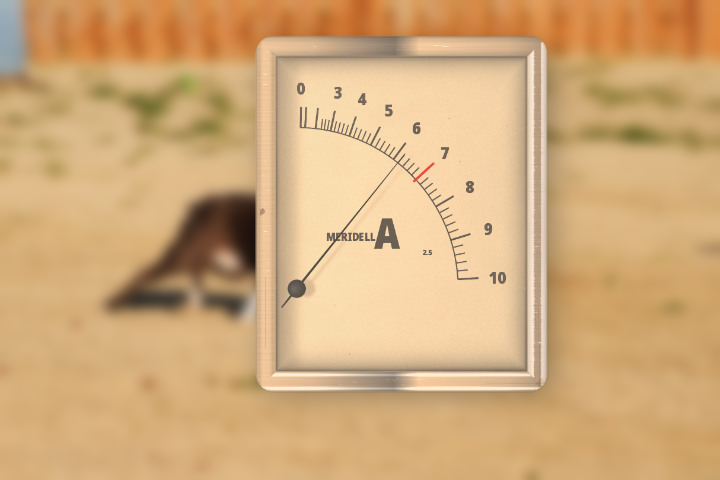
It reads 6.2 A
